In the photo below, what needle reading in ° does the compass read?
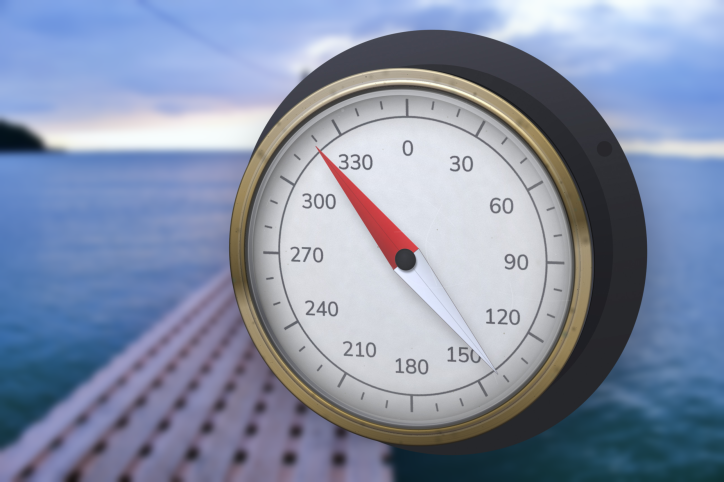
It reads 320 °
